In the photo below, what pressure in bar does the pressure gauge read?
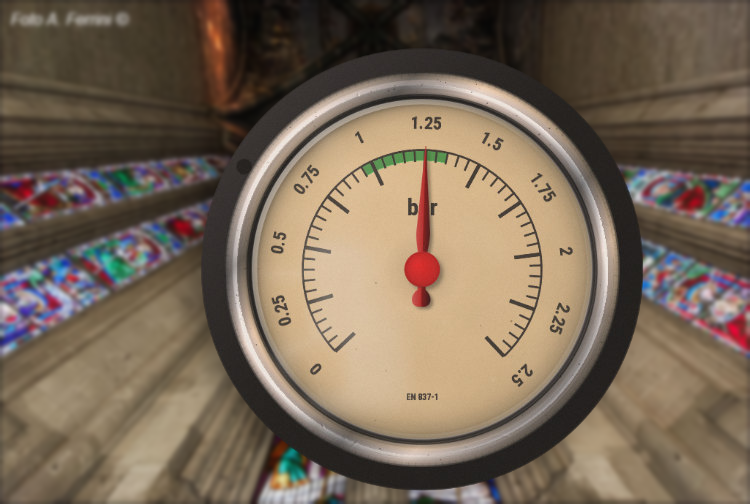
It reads 1.25 bar
